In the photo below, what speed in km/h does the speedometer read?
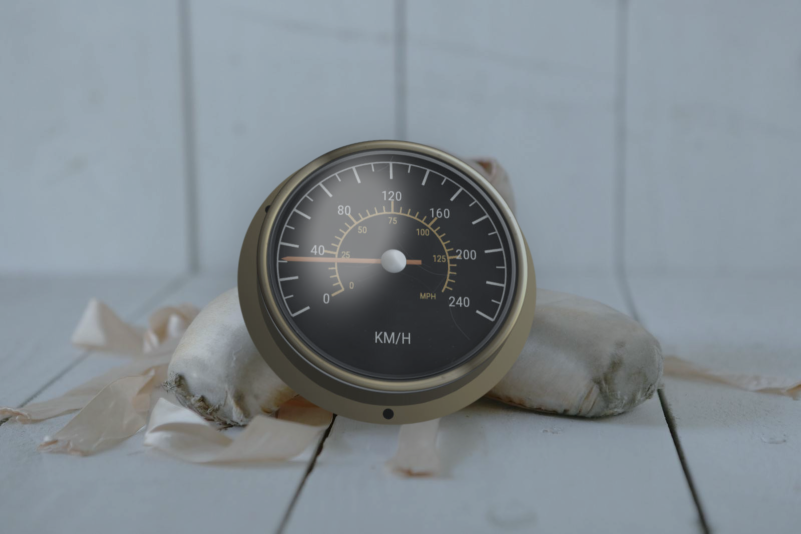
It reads 30 km/h
